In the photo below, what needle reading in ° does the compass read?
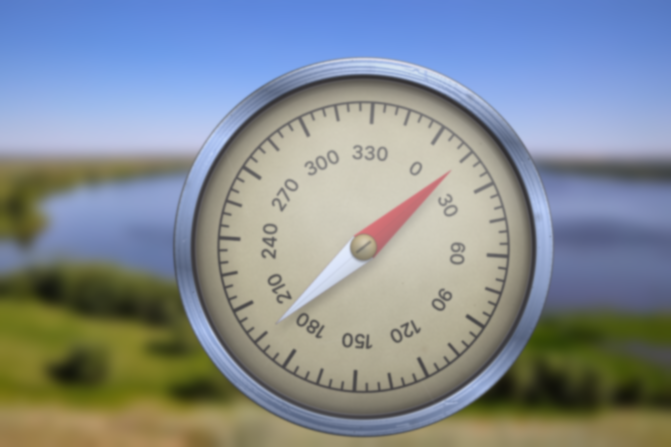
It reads 15 °
